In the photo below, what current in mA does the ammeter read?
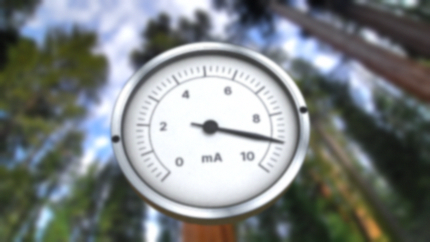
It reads 9 mA
